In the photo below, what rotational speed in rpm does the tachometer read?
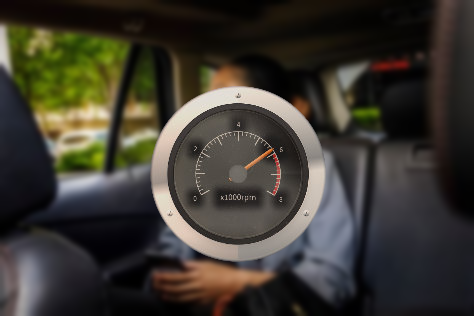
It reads 5800 rpm
